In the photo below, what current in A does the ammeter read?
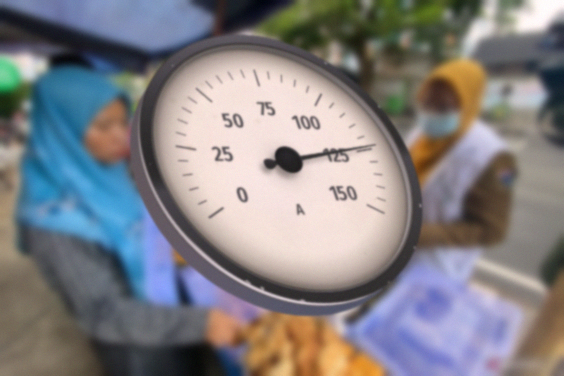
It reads 125 A
